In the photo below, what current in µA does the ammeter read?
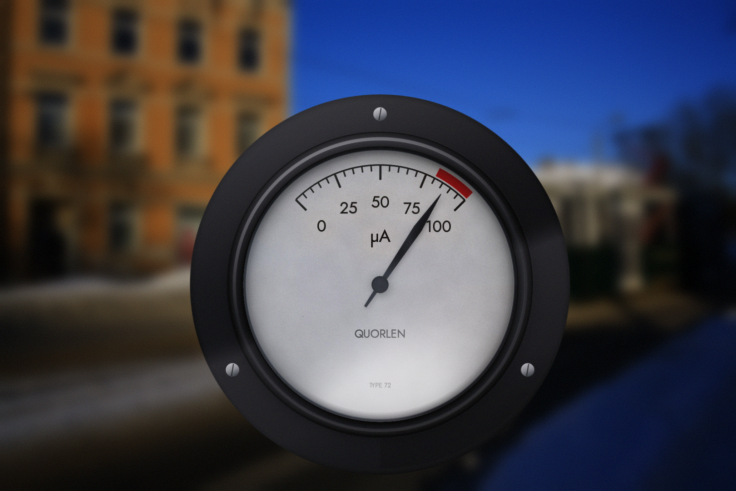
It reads 87.5 µA
